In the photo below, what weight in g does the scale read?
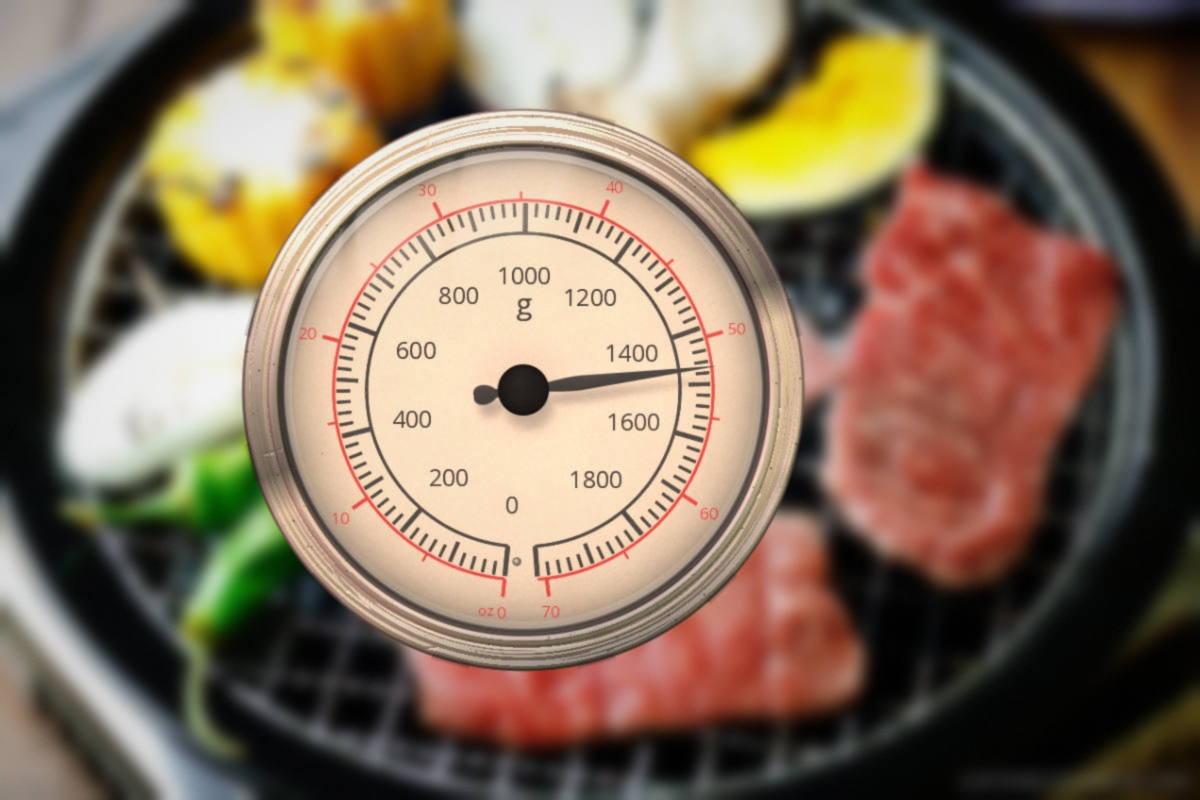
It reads 1470 g
